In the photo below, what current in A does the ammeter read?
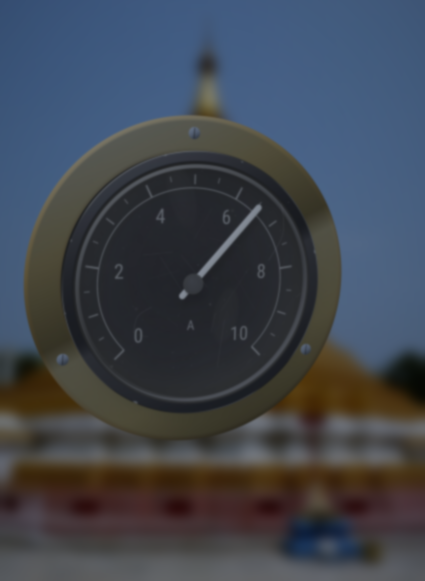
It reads 6.5 A
